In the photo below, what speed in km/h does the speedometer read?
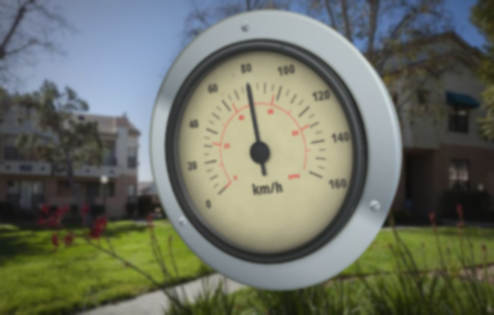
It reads 80 km/h
